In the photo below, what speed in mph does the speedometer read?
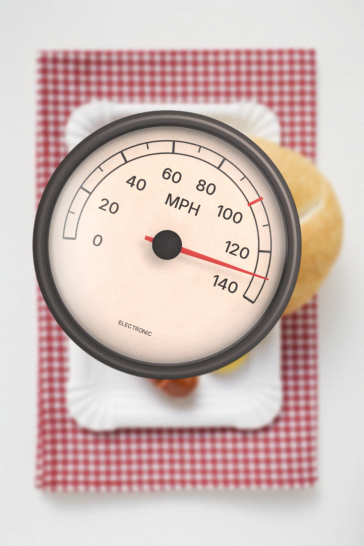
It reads 130 mph
